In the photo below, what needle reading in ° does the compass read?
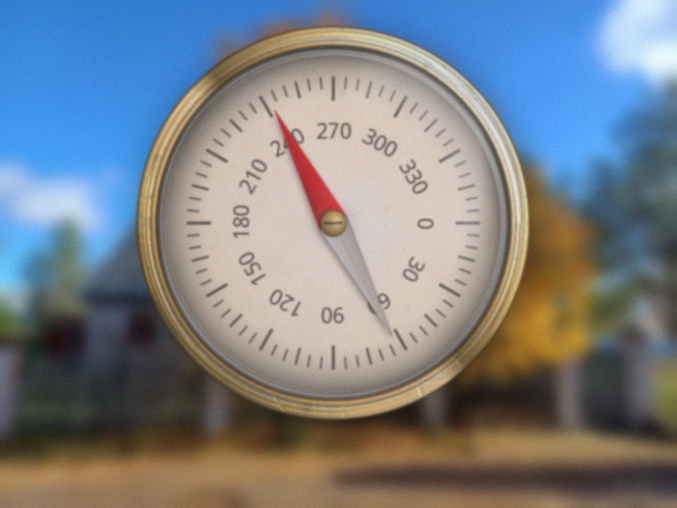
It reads 242.5 °
